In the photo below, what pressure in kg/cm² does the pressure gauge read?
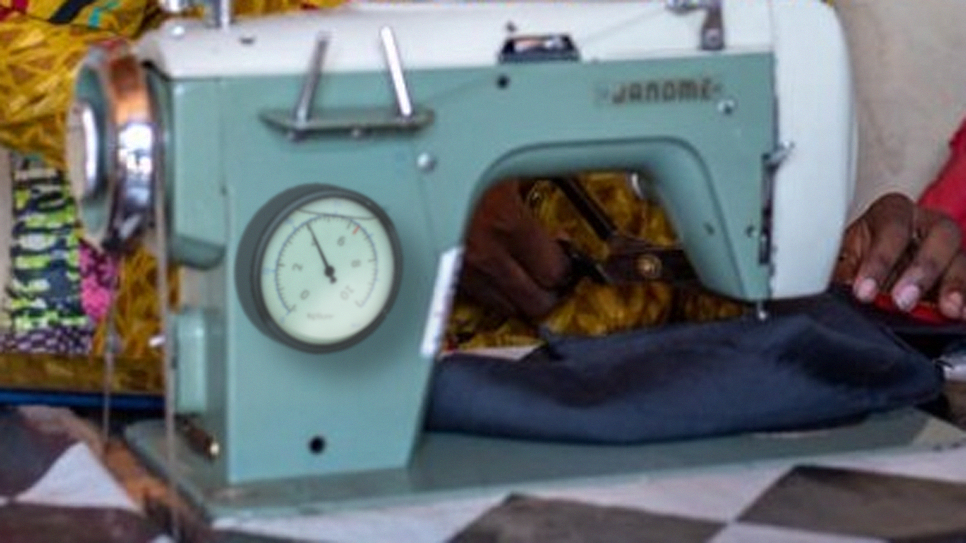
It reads 4 kg/cm²
